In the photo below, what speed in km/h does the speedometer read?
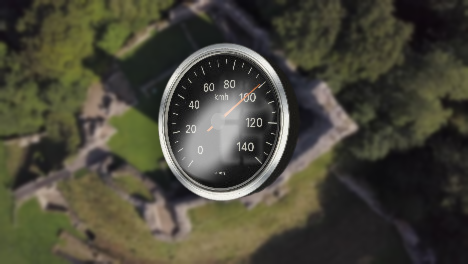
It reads 100 km/h
